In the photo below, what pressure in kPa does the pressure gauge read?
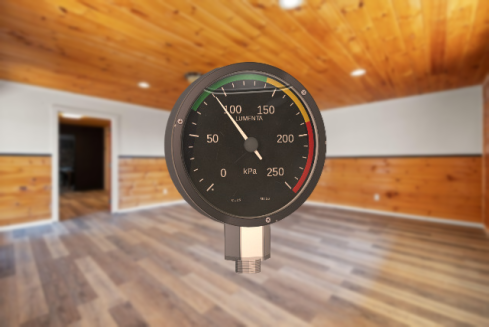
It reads 90 kPa
